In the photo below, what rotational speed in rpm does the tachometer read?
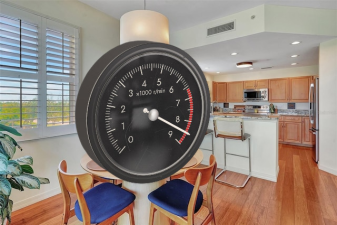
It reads 8500 rpm
